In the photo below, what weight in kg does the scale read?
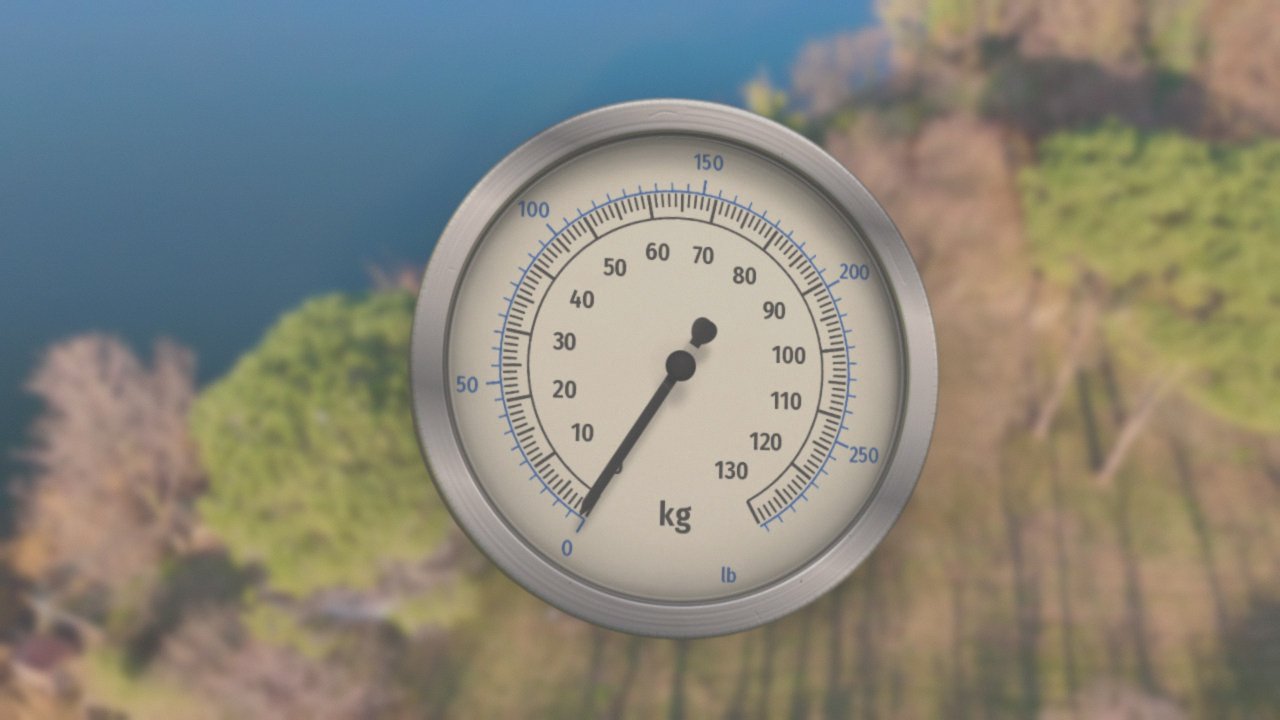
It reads 1 kg
